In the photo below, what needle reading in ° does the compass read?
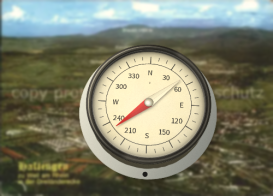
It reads 230 °
